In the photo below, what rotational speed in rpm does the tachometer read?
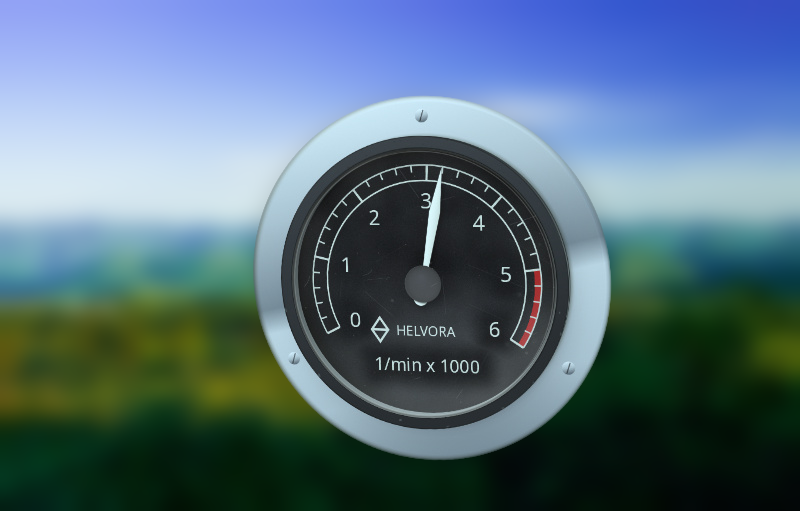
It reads 3200 rpm
